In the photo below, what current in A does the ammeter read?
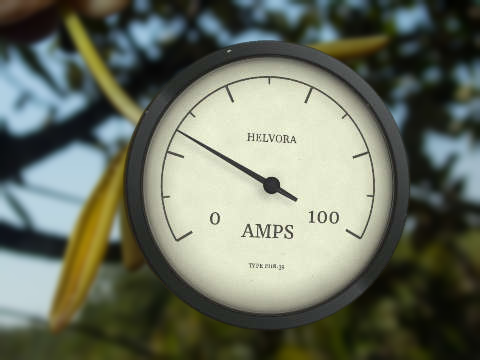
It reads 25 A
